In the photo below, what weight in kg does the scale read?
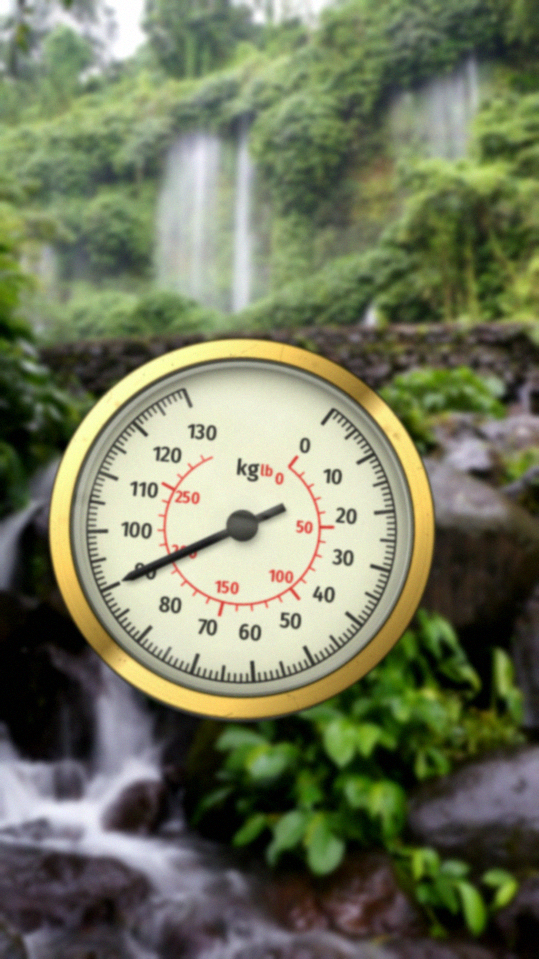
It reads 90 kg
